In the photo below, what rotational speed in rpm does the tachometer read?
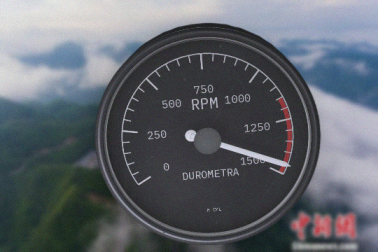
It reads 1450 rpm
